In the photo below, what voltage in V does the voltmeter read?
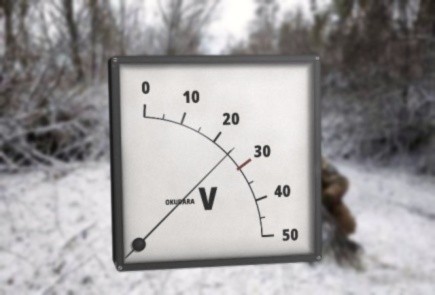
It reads 25 V
